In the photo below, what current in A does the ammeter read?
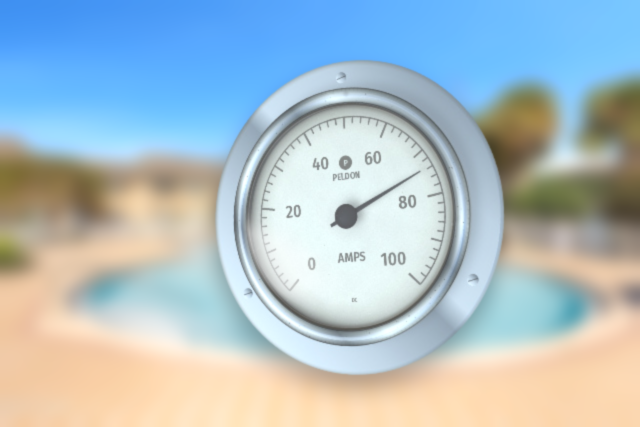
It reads 74 A
